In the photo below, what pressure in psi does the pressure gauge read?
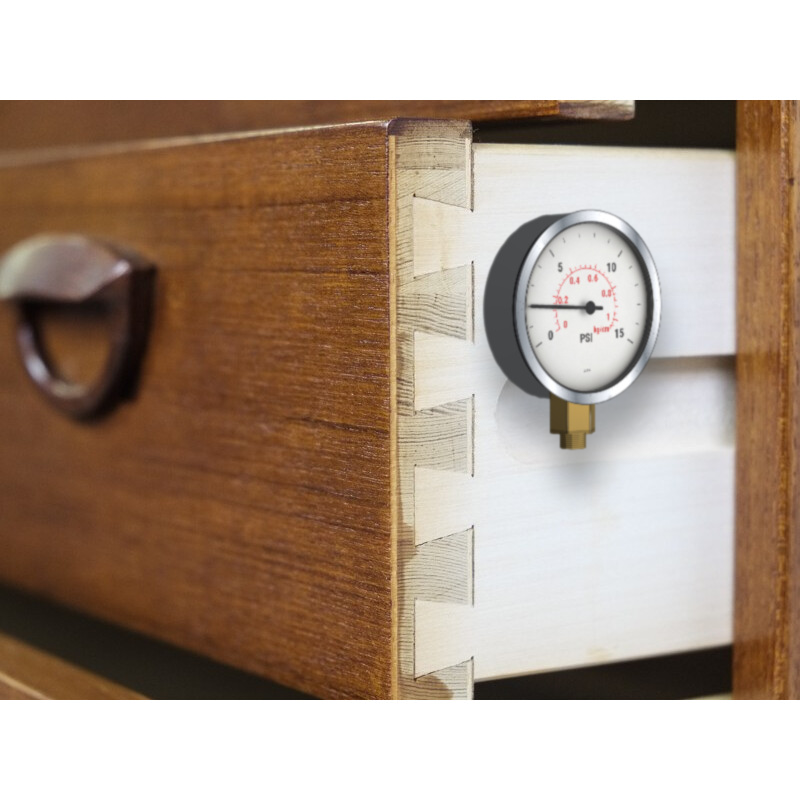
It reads 2 psi
